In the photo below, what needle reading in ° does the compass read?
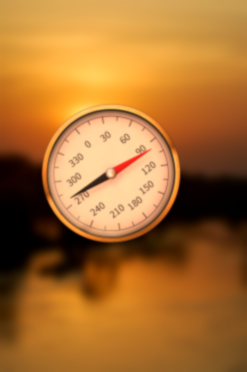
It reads 97.5 °
